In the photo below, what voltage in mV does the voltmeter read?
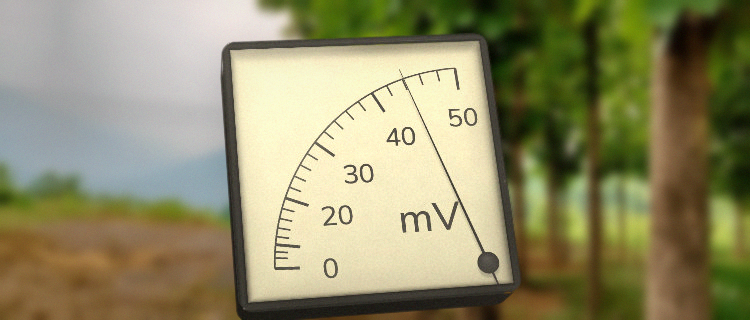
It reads 44 mV
